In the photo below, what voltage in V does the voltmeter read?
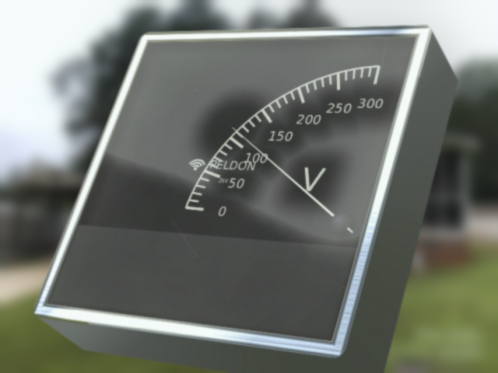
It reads 110 V
